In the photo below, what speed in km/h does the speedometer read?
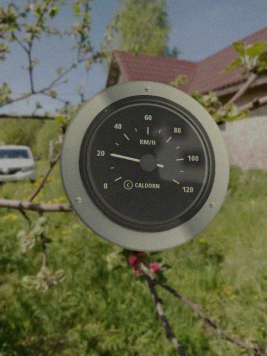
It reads 20 km/h
